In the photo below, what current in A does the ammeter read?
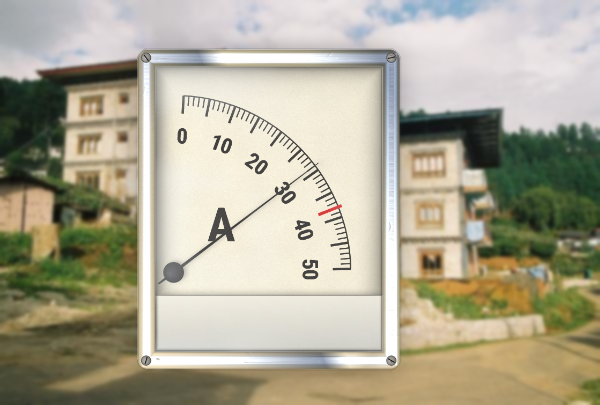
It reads 29 A
